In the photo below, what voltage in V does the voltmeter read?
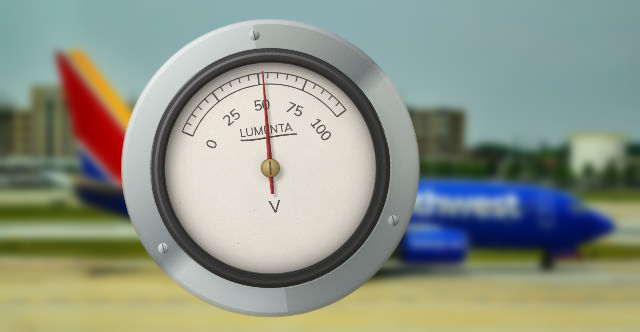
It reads 52.5 V
